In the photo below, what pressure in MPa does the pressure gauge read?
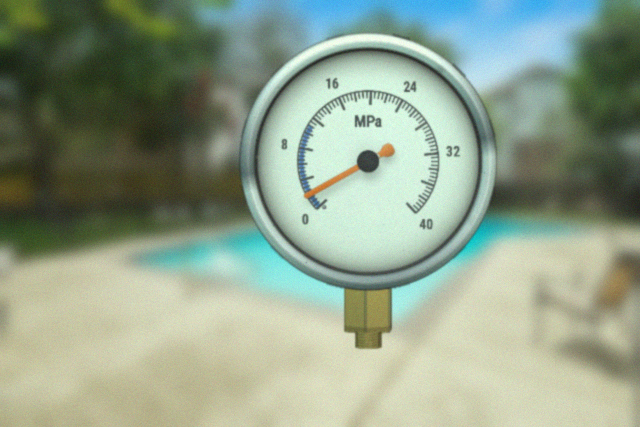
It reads 2 MPa
